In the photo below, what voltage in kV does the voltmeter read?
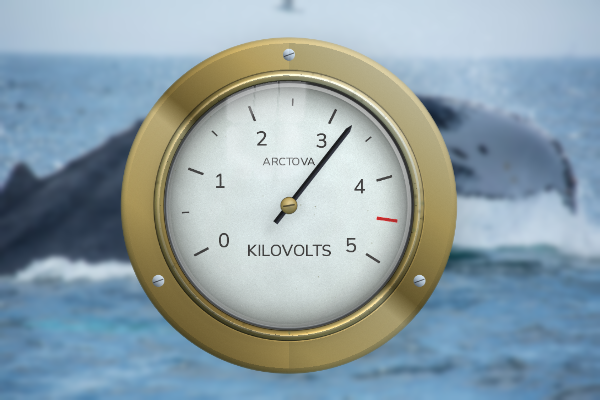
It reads 3.25 kV
